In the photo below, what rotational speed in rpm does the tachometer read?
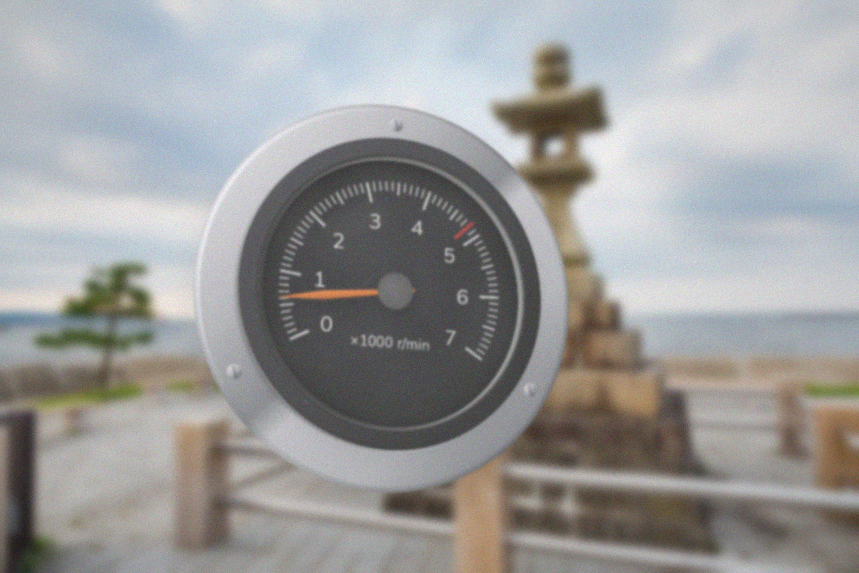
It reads 600 rpm
